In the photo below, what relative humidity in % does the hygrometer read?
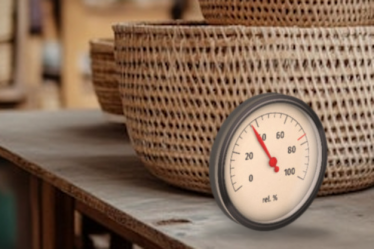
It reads 36 %
